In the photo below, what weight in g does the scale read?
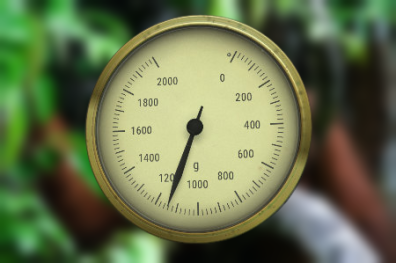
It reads 1140 g
